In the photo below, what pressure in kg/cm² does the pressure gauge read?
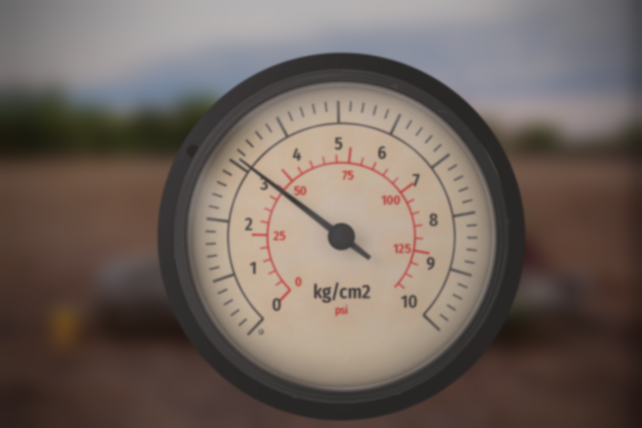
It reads 3.1 kg/cm²
